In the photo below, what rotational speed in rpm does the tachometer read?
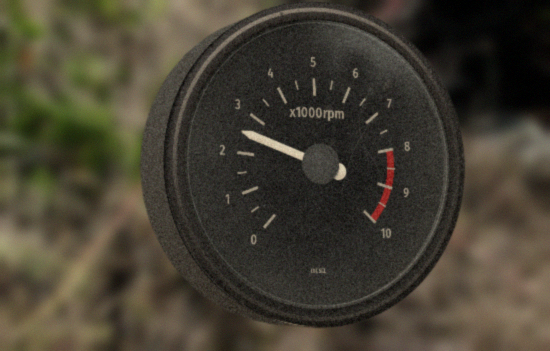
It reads 2500 rpm
